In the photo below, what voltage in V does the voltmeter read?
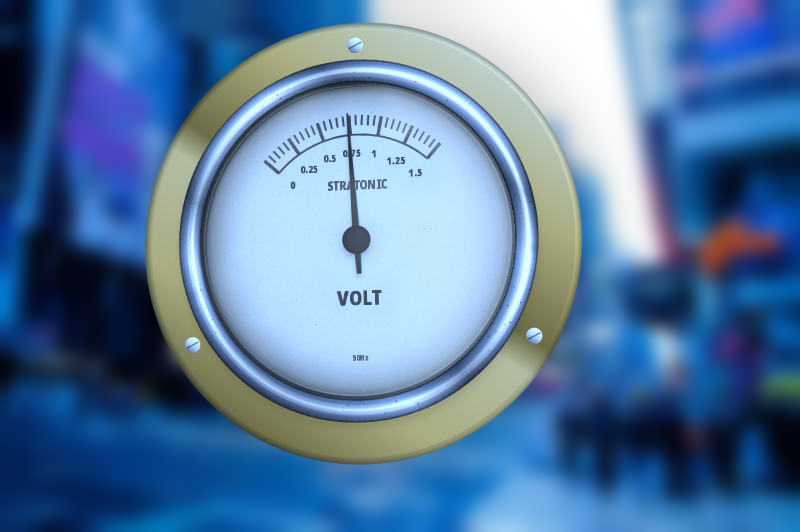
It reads 0.75 V
